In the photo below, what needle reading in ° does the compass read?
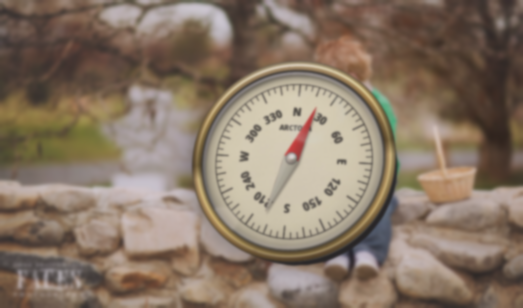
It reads 20 °
